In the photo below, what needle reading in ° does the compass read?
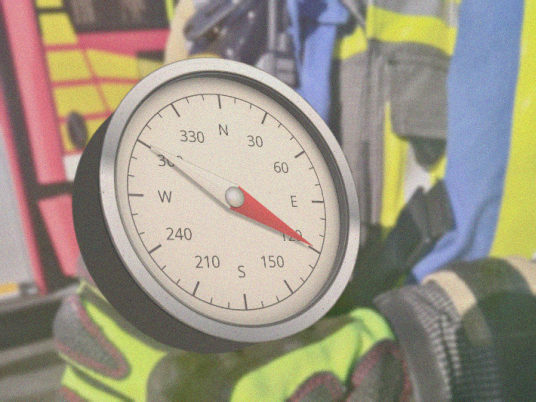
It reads 120 °
